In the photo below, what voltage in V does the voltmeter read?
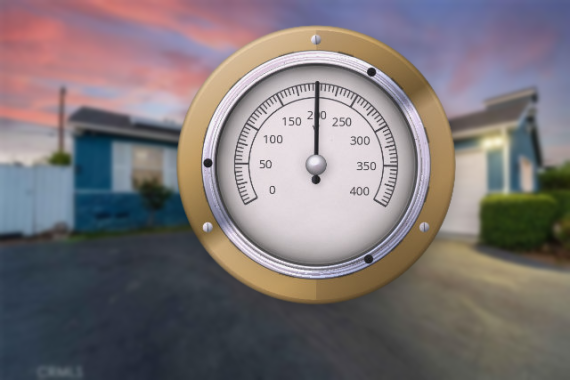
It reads 200 V
